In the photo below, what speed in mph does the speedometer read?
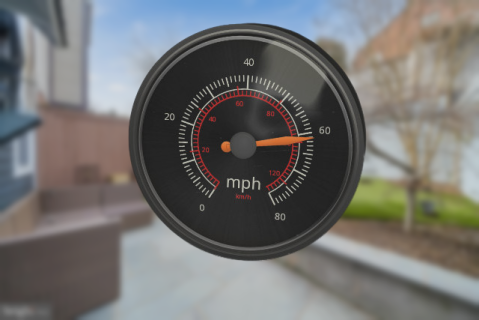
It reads 61 mph
